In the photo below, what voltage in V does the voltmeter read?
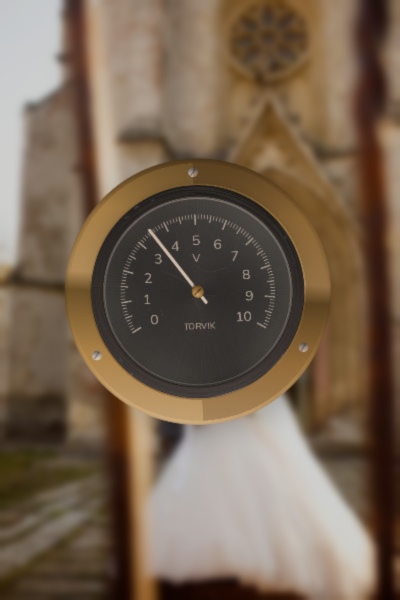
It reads 3.5 V
